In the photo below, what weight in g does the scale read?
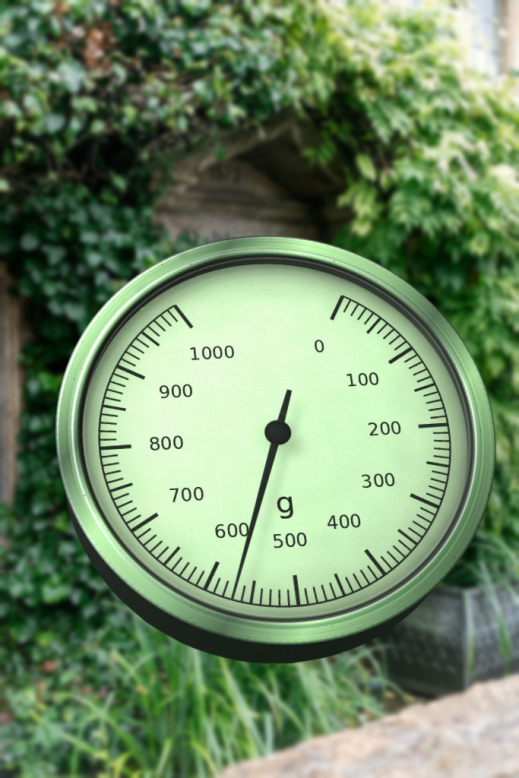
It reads 570 g
